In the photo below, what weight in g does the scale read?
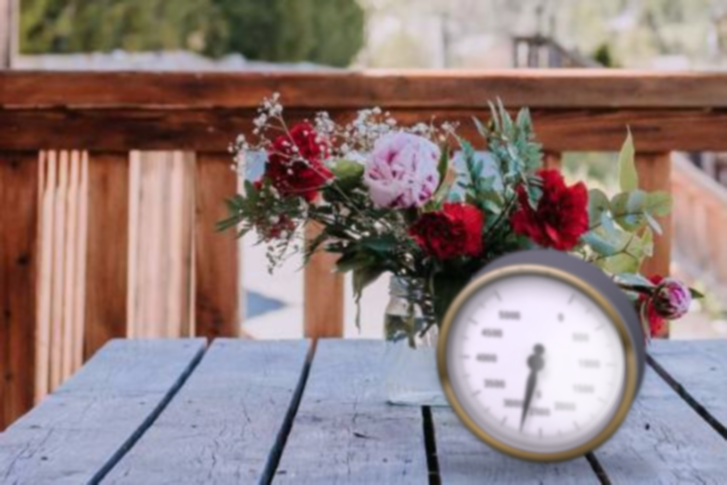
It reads 2750 g
